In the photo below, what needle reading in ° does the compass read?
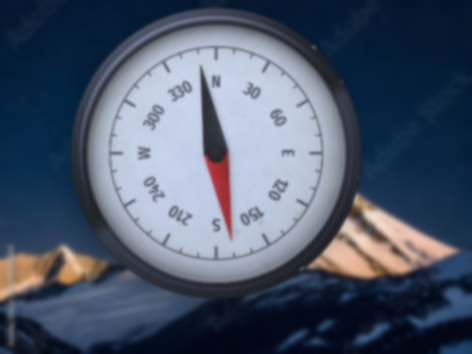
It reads 170 °
